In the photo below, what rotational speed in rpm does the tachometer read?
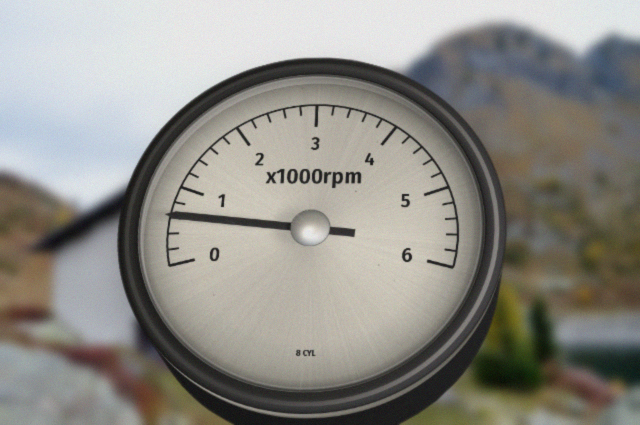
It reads 600 rpm
